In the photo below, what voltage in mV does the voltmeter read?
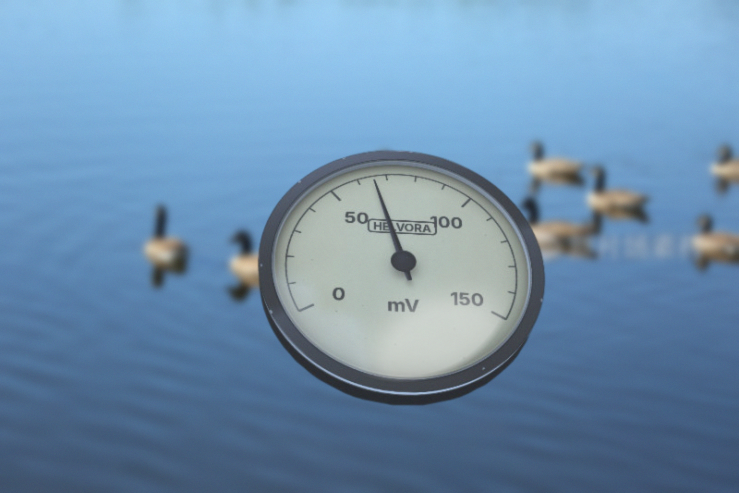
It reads 65 mV
